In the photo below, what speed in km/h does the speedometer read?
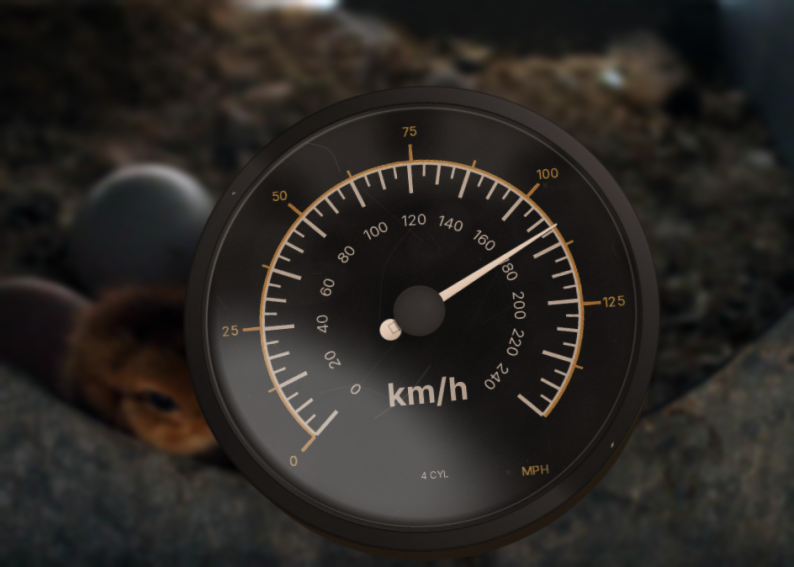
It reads 175 km/h
